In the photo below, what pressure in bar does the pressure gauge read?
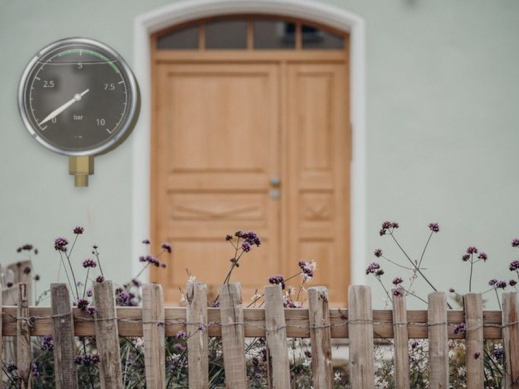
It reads 0.25 bar
